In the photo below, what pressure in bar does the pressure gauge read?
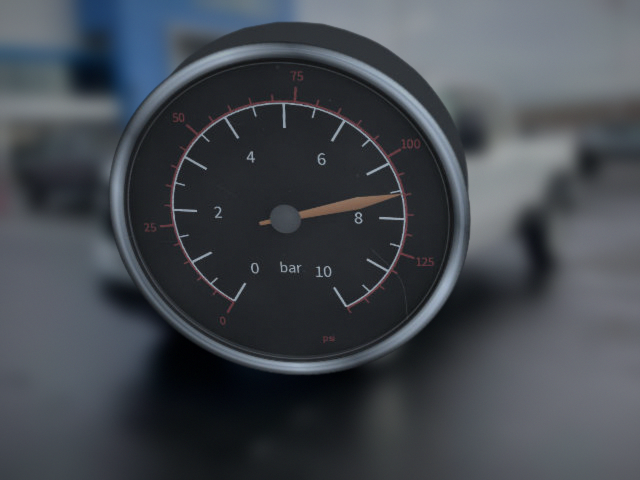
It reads 7.5 bar
